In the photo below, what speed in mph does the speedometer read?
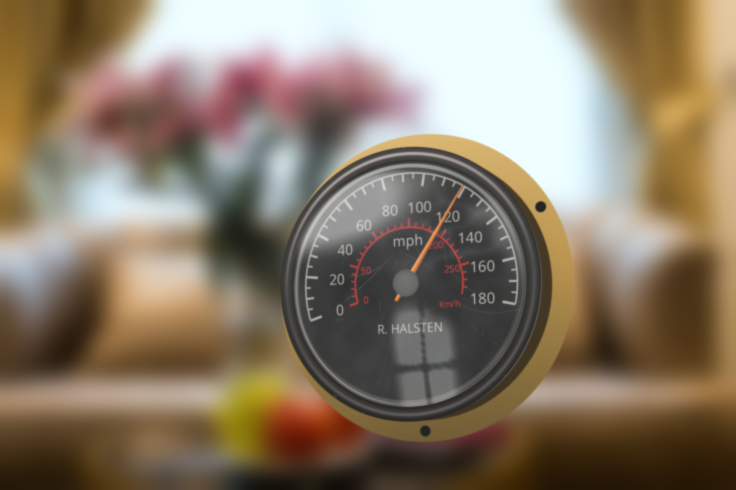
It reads 120 mph
